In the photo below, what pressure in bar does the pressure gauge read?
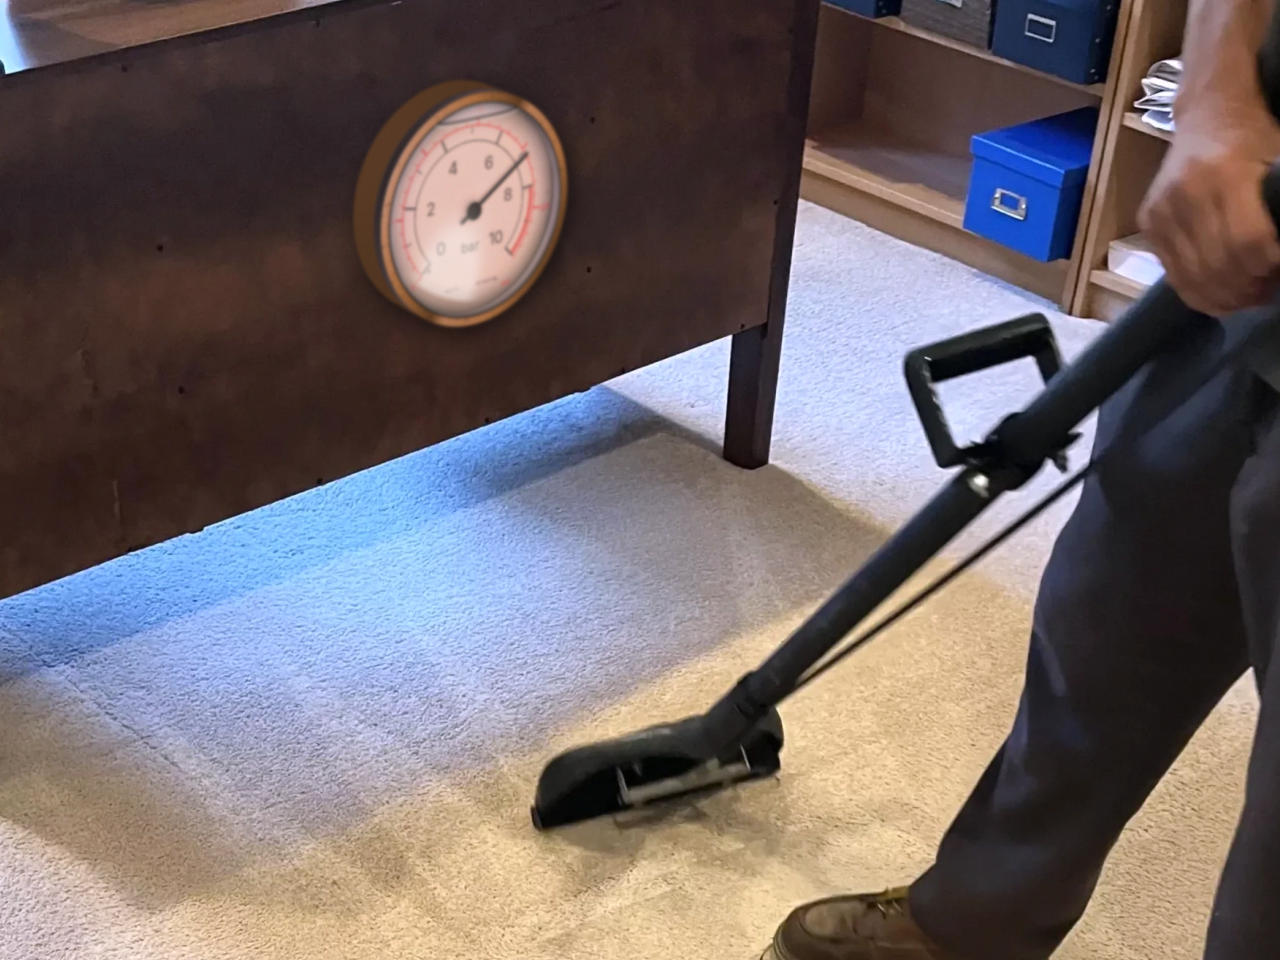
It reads 7 bar
